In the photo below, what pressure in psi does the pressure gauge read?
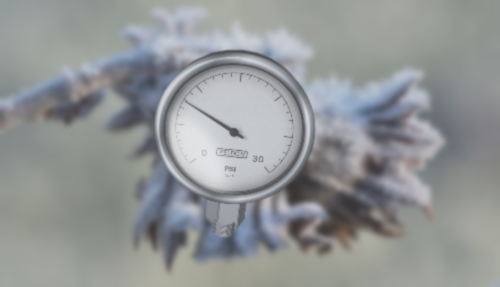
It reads 8 psi
